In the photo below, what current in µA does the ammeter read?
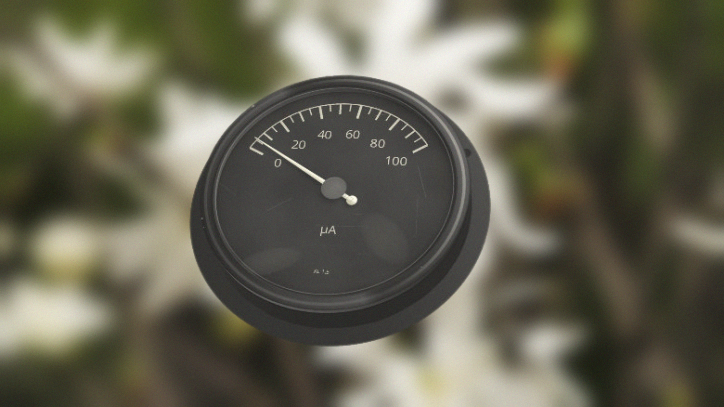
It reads 5 µA
